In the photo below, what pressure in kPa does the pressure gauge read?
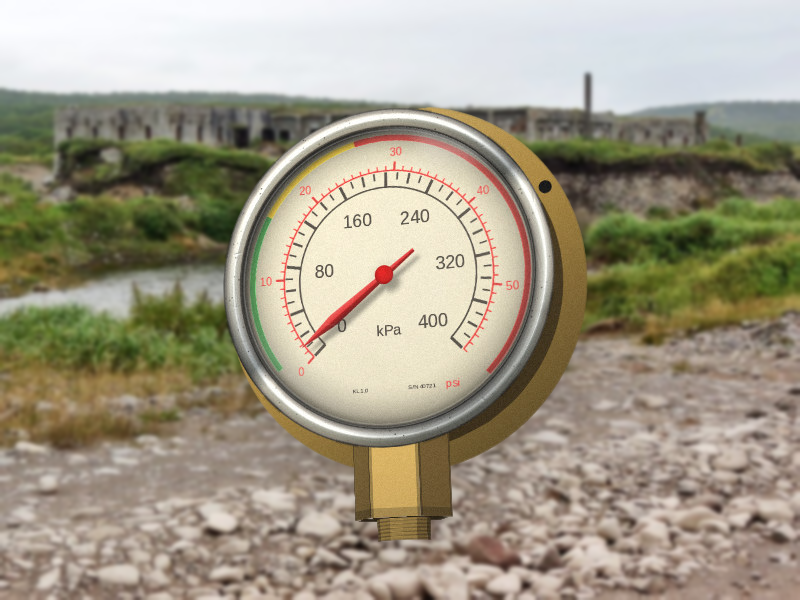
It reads 10 kPa
